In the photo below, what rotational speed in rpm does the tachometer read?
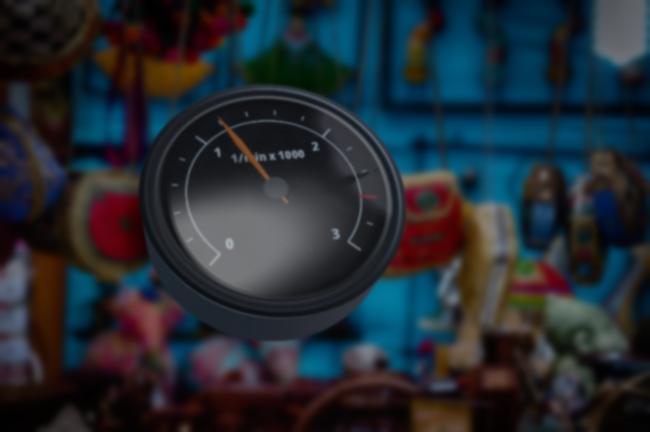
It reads 1200 rpm
